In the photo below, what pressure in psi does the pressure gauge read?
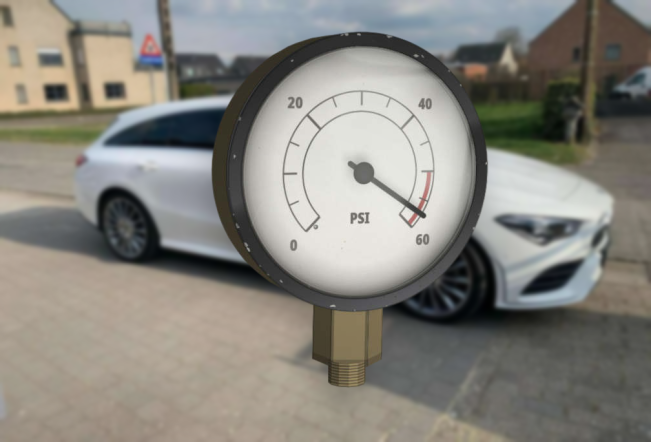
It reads 57.5 psi
